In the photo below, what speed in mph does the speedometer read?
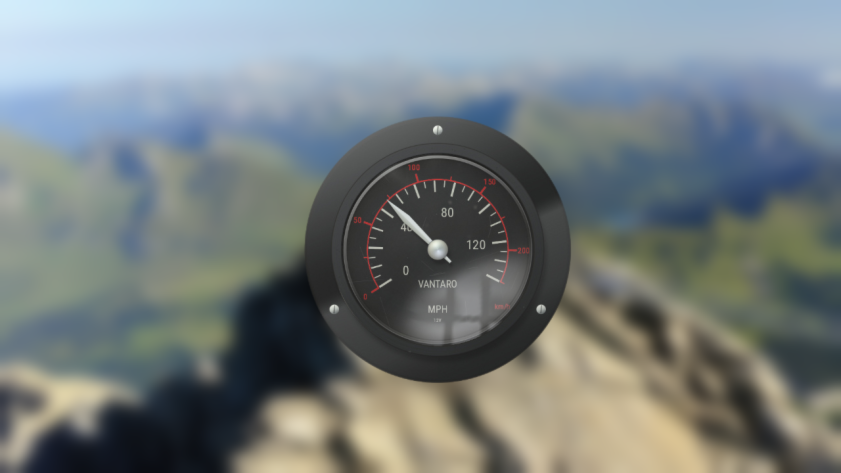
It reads 45 mph
